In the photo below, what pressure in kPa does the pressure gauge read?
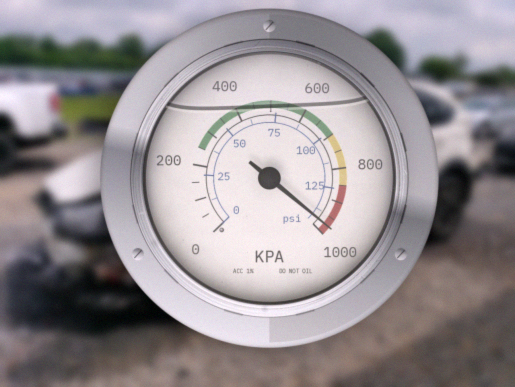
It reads 975 kPa
